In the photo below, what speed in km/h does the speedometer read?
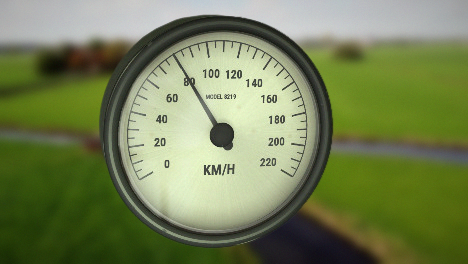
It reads 80 km/h
